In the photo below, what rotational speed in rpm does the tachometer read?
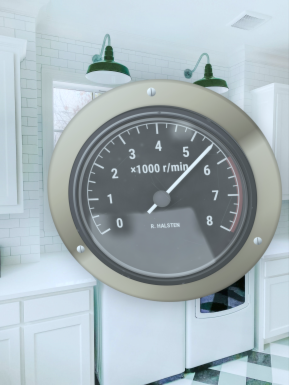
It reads 5500 rpm
